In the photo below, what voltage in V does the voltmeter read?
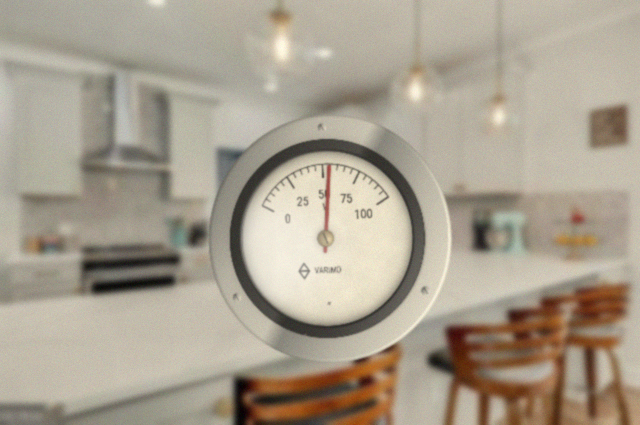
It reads 55 V
